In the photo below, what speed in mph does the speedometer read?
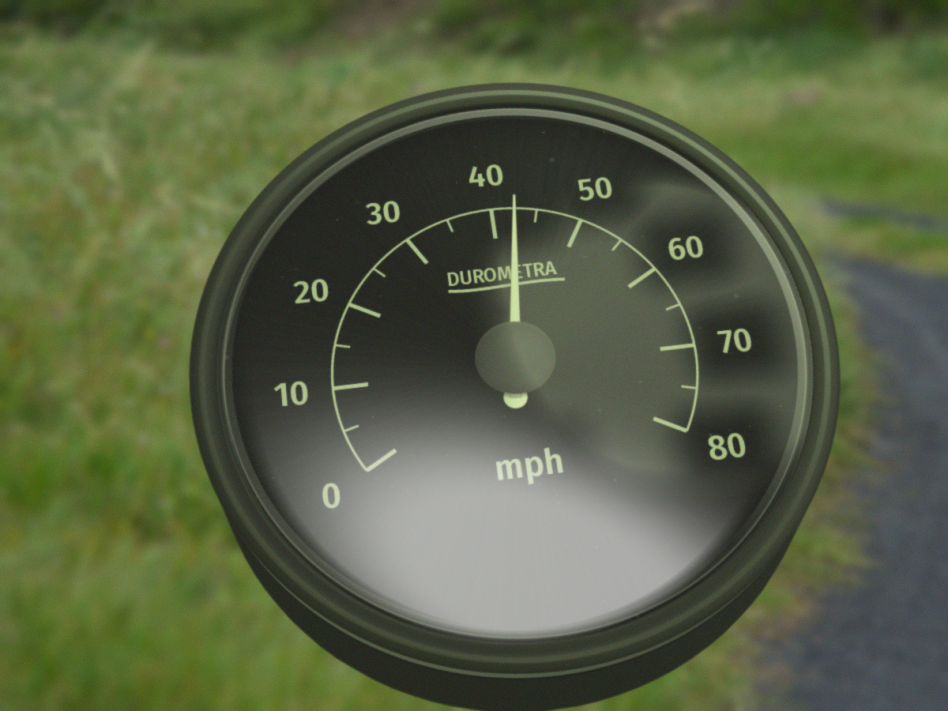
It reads 42.5 mph
